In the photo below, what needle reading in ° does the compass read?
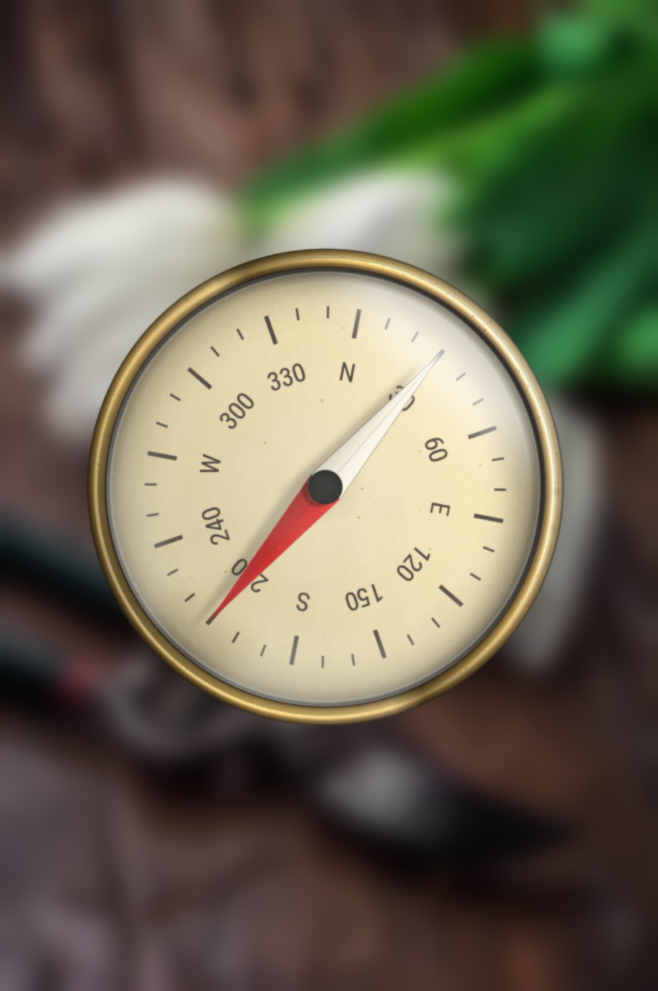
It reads 210 °
